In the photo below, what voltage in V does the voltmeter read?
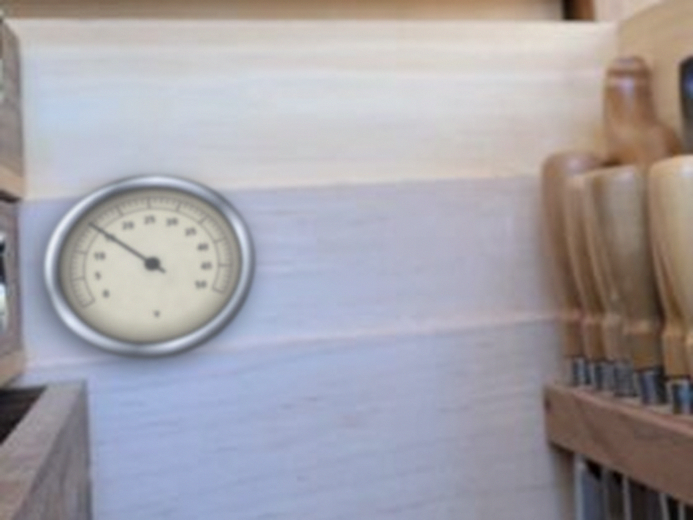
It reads 15 V
